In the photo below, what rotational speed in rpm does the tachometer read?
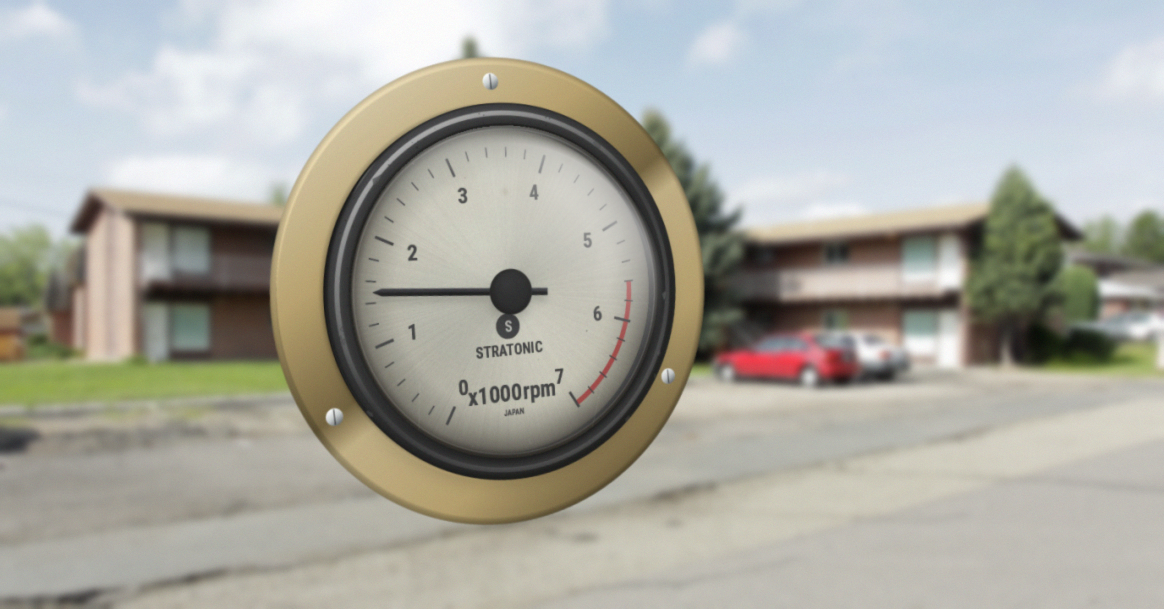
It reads 1500 rpm
